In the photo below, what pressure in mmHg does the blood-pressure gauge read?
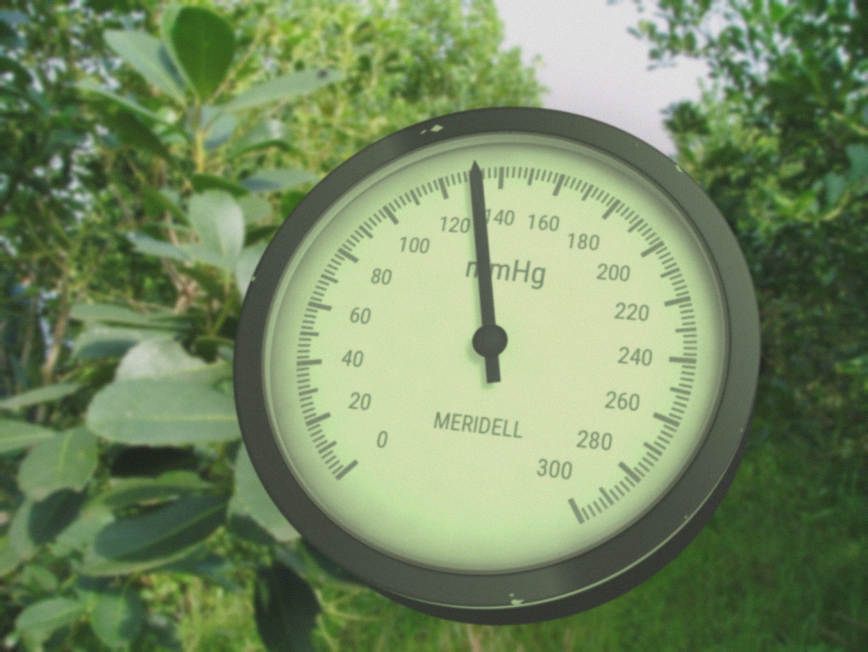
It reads 132 mmHg
